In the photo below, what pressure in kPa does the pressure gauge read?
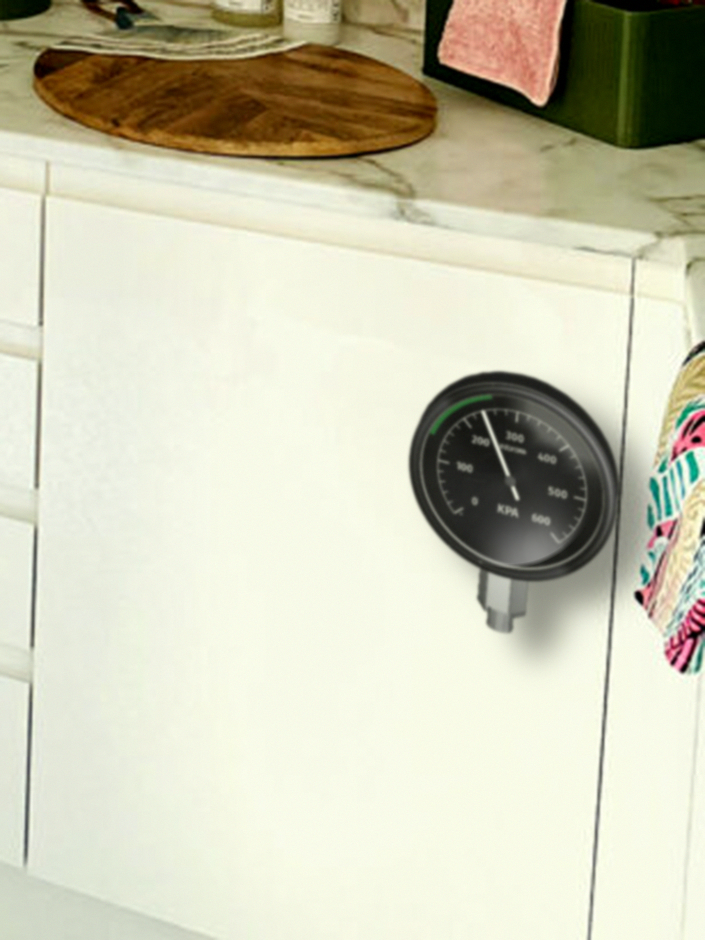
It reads 240 kPa
